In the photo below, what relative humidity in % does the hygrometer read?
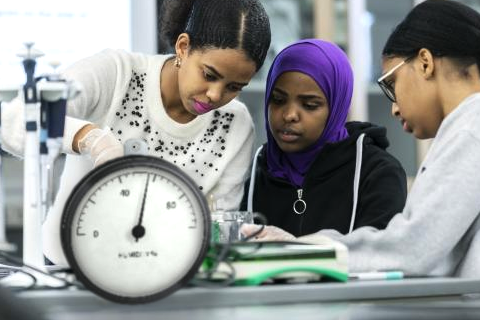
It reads 56 %
